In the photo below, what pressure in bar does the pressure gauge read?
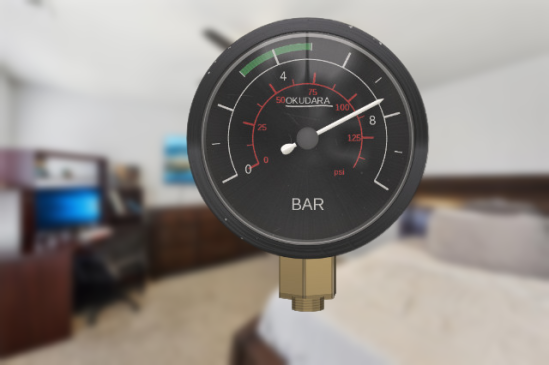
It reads 7.5 bar
